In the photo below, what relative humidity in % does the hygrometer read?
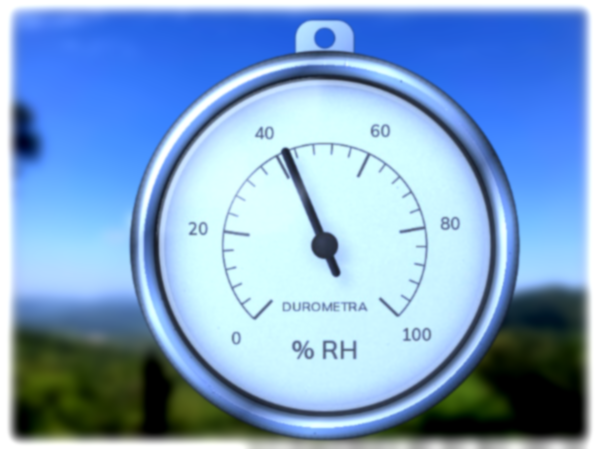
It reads 42 %
